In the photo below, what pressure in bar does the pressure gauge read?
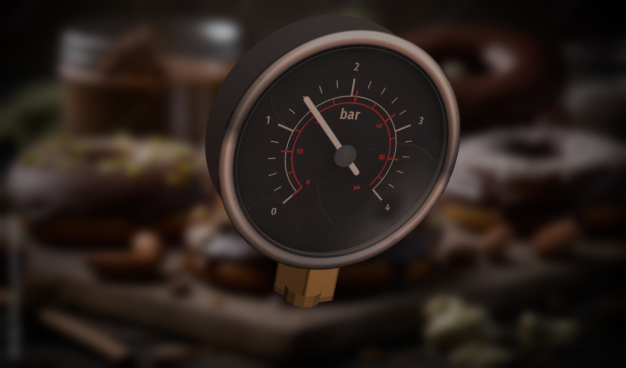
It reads 1.4 bar
